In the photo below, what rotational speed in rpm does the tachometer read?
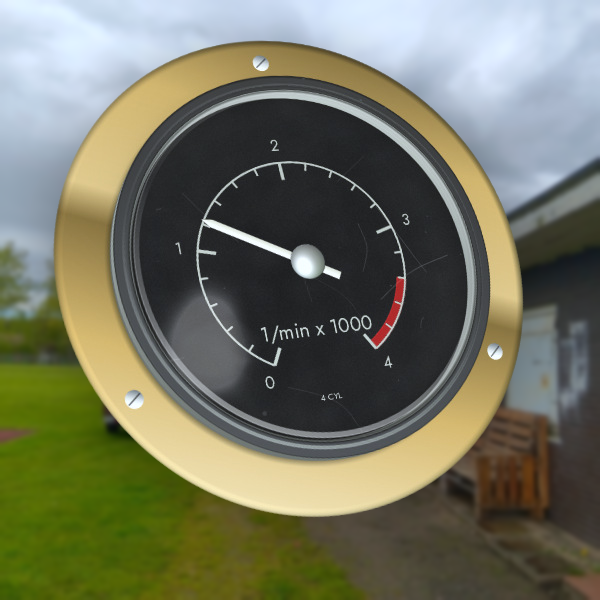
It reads 1200 rpm
